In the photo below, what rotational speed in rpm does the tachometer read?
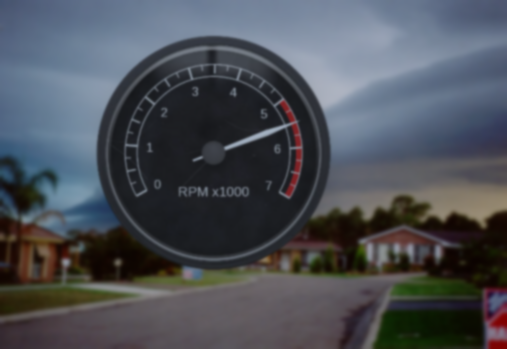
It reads 5500 rpm
